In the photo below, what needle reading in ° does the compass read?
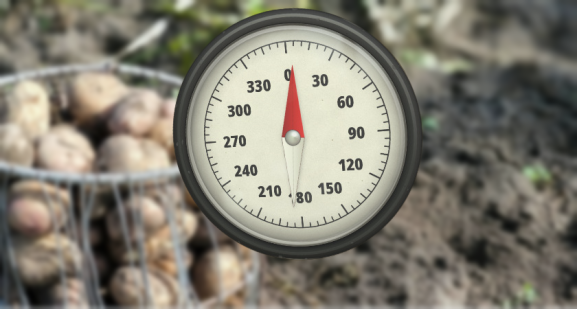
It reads 5 °
